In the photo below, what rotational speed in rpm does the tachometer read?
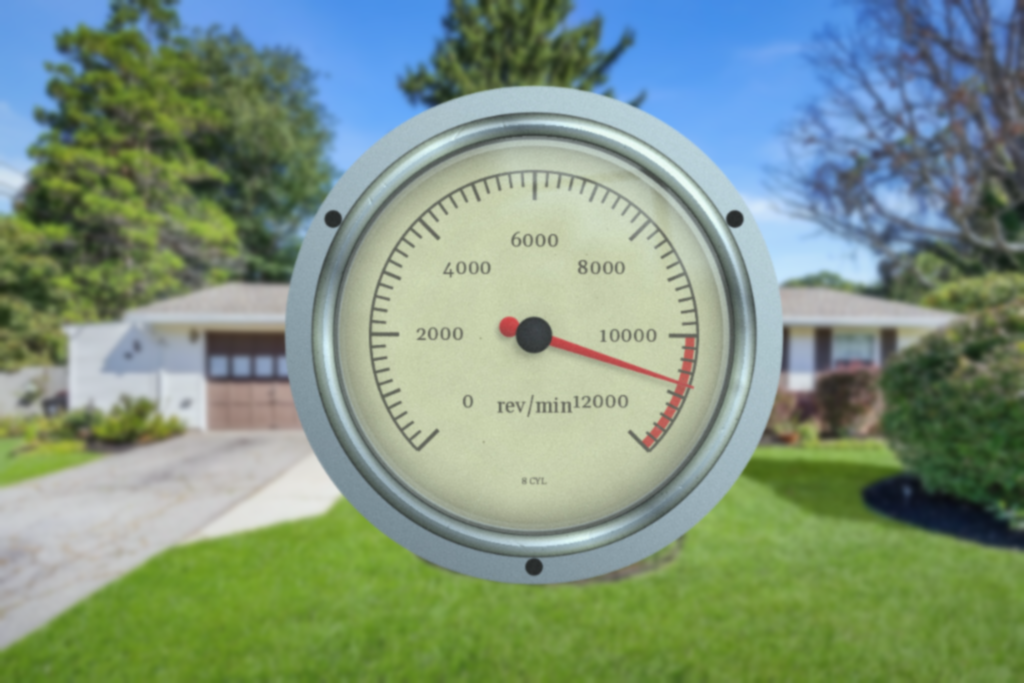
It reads 10800 rpm
